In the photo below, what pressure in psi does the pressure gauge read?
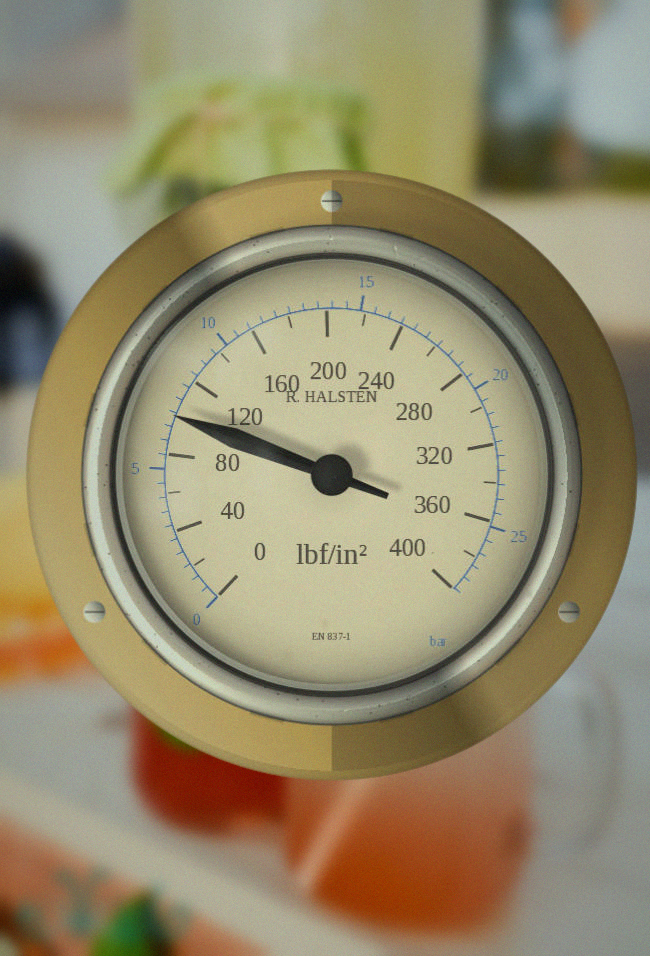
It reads 100 psi
